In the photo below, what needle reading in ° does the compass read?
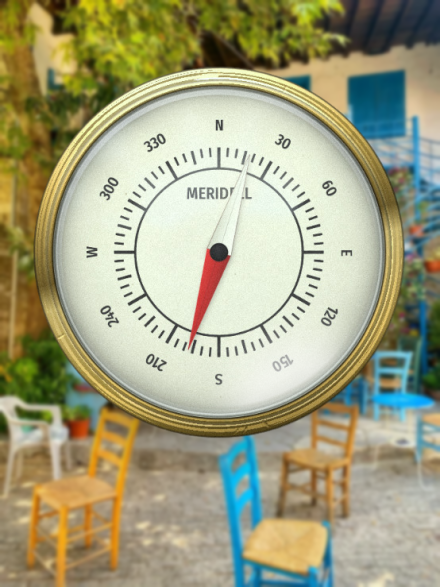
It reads 197.5 °
